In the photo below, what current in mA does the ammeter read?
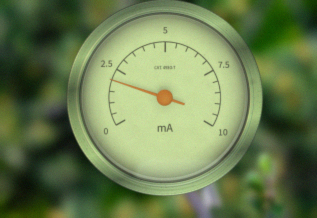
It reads 2 mA
